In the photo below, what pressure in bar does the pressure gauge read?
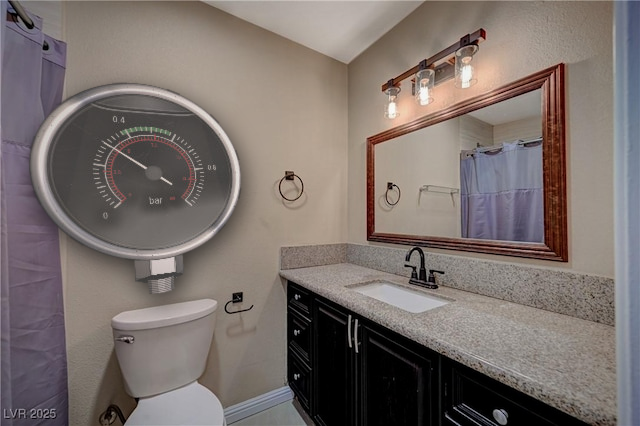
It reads 0.3 bar
